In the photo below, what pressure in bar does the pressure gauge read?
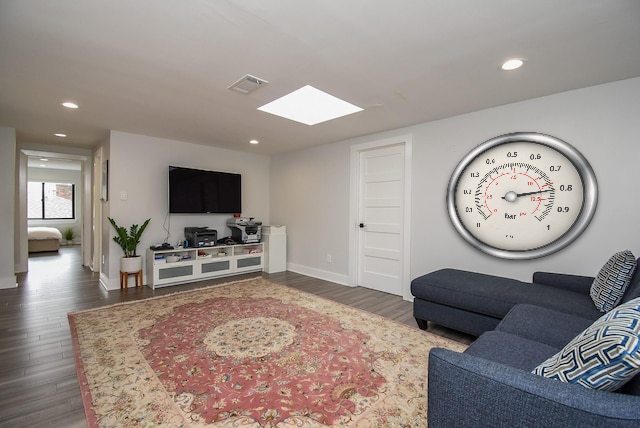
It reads 0.8 bar
